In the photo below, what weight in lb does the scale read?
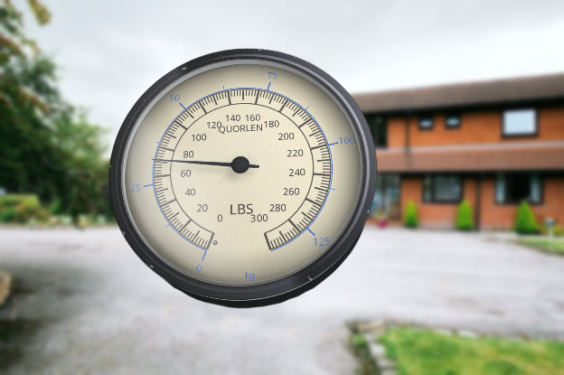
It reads 70 lb
